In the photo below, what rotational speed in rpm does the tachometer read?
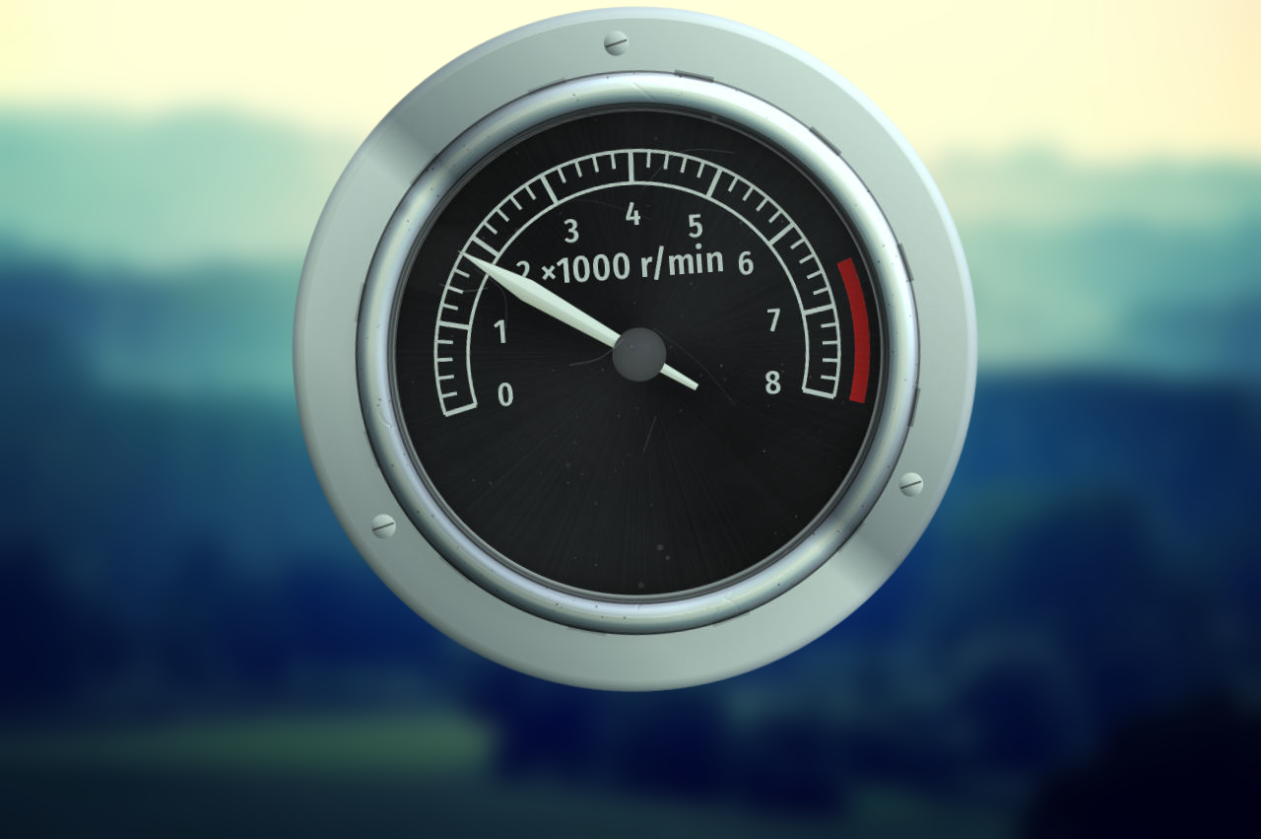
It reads 1800 rpm
